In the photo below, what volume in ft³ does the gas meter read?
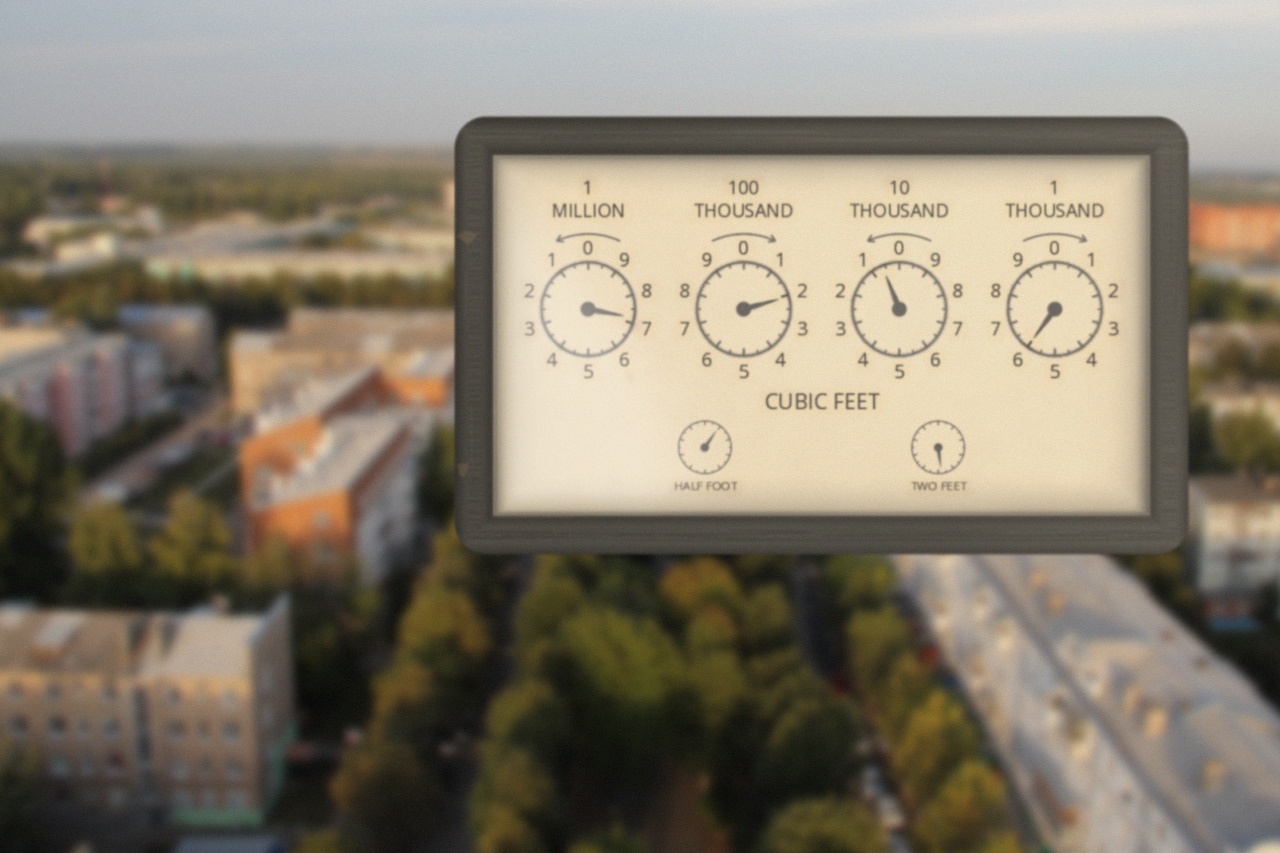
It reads 720600 ft³
